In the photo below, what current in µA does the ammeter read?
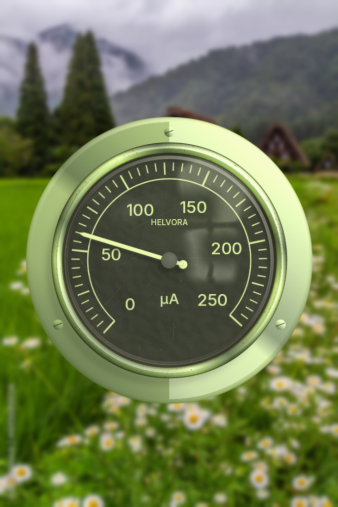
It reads 60 µA
